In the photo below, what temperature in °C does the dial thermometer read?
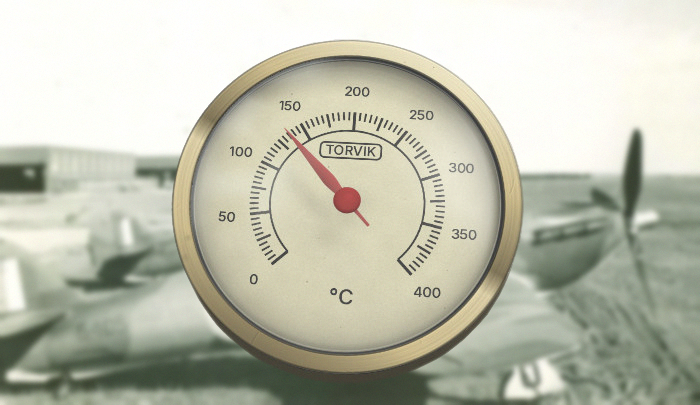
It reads 135 °C
